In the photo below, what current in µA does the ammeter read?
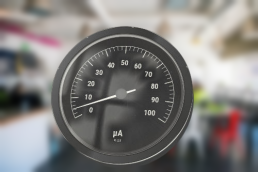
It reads 4 µA
